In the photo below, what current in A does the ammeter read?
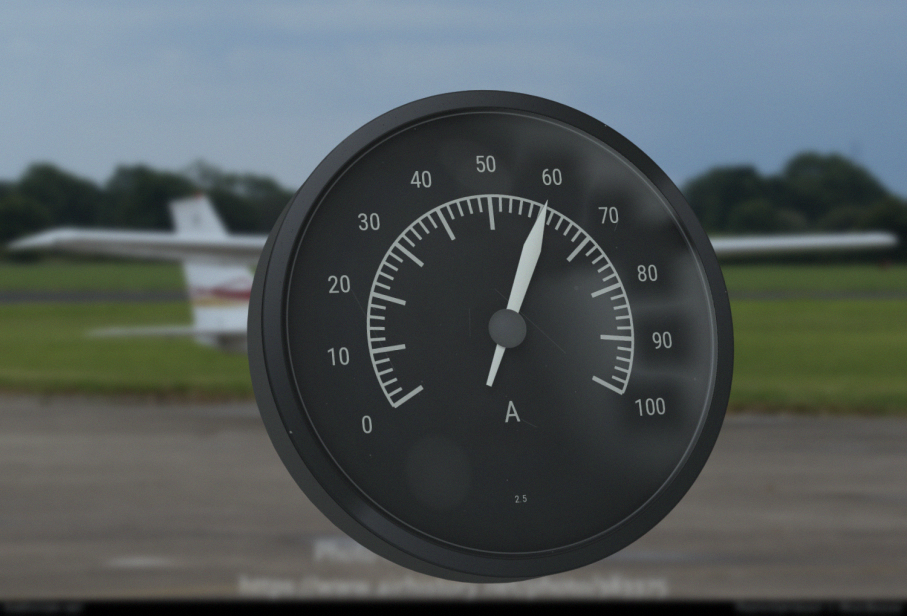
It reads 60 A
